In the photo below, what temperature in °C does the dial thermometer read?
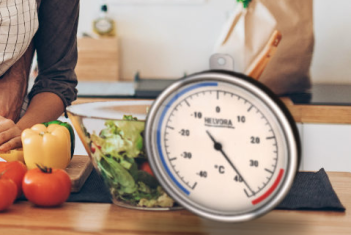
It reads 38 °C
